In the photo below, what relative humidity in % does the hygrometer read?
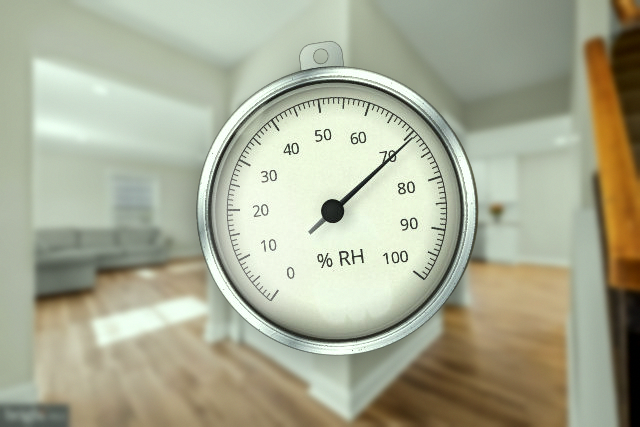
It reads 71 %
